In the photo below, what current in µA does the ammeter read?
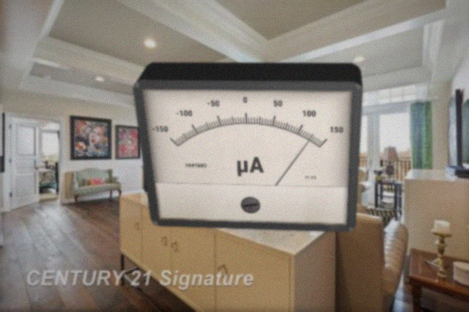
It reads 125 µA
